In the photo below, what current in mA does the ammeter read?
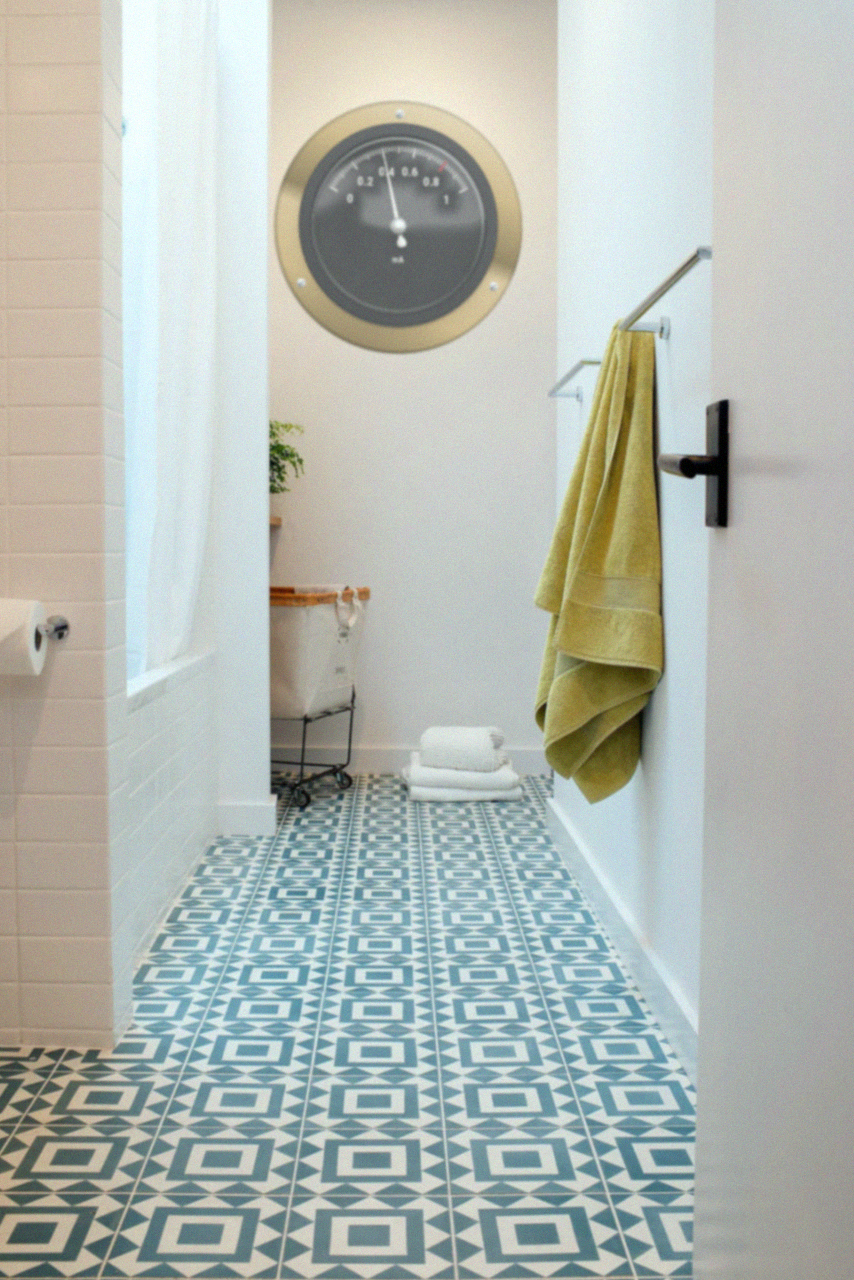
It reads 0.4 mA
